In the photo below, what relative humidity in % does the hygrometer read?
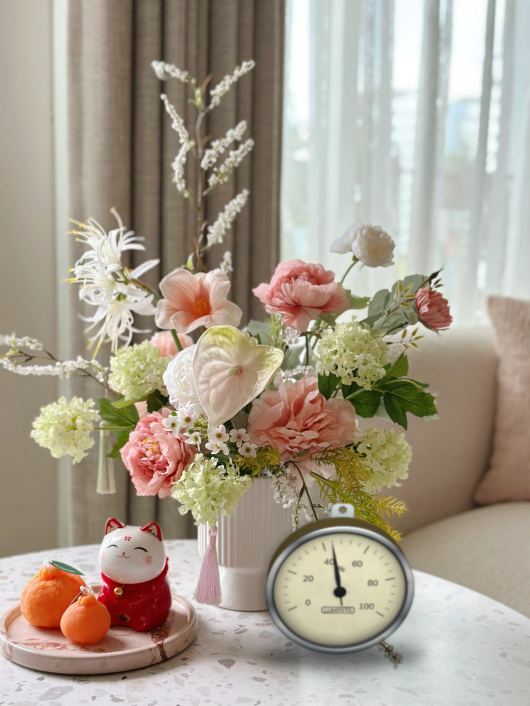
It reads 44 %
